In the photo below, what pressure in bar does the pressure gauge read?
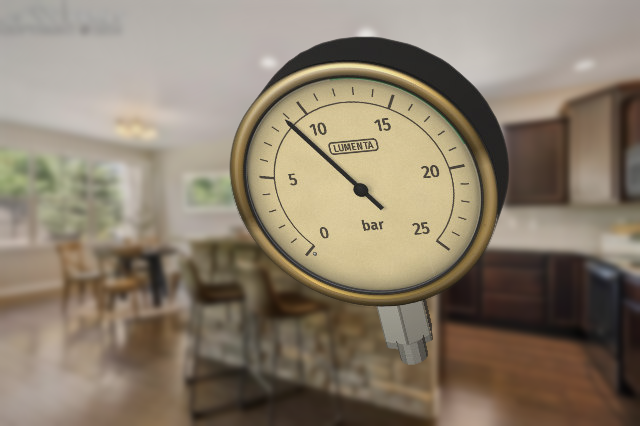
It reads 9 bar
